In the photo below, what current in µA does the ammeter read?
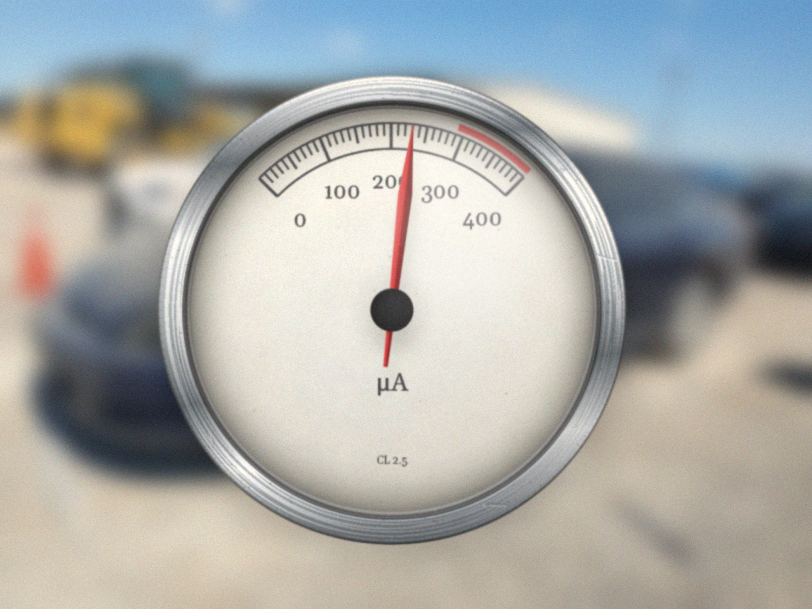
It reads 230 µA
